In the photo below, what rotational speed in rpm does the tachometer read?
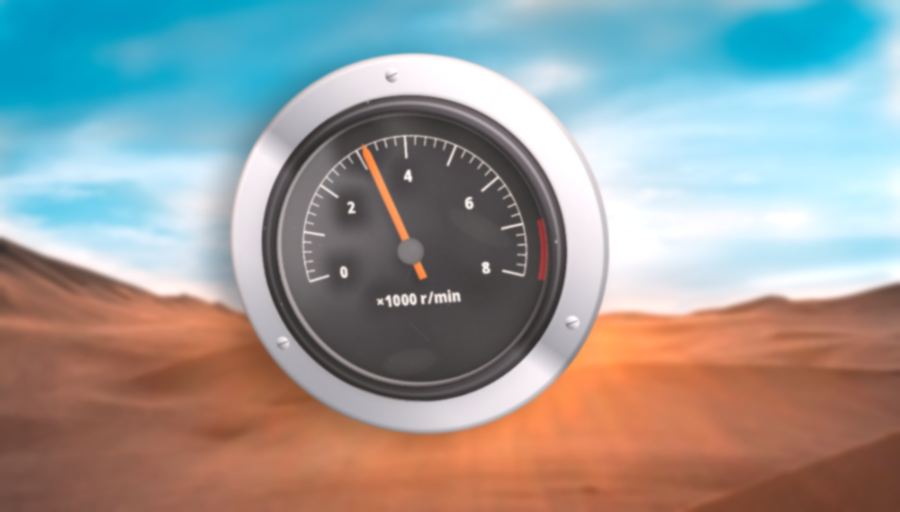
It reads 3200 rpm
